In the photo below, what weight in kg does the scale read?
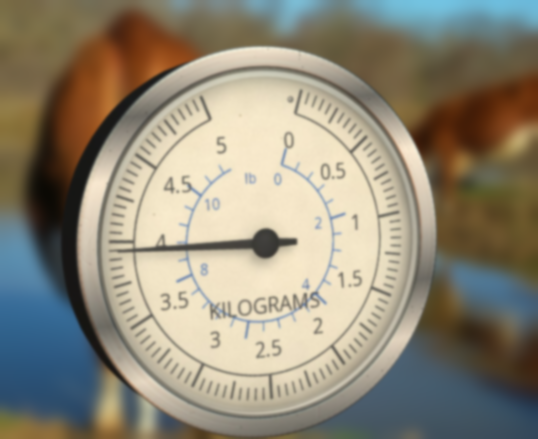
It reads 3.95 kg
